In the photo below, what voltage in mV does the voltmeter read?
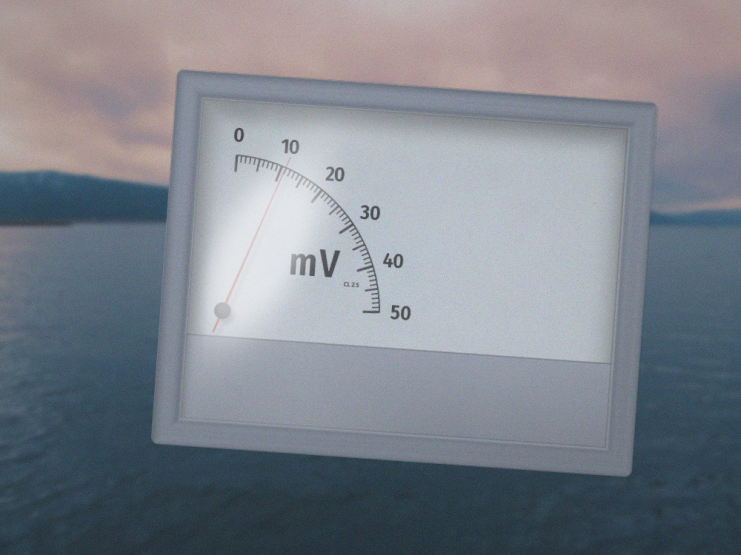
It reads 11 mV
